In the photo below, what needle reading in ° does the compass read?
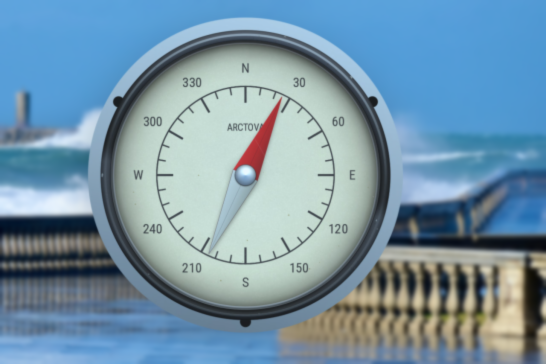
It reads 25 °
